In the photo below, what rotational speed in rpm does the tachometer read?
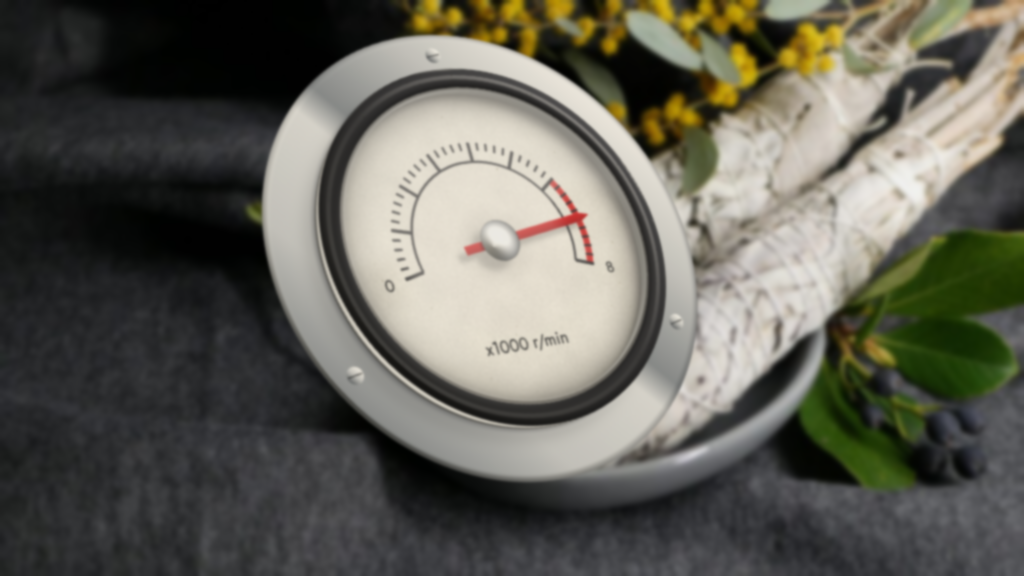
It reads 7000 rpm
